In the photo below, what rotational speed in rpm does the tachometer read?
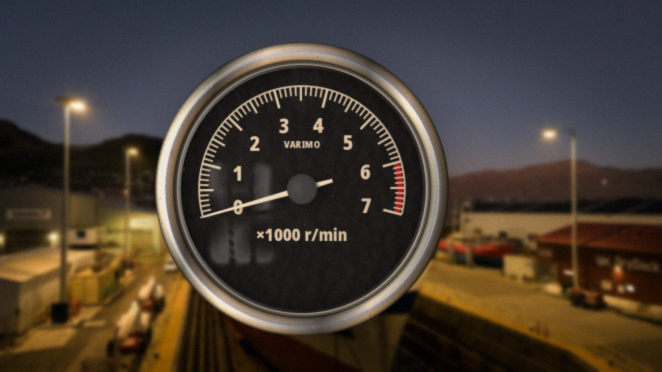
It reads 0 rpm
